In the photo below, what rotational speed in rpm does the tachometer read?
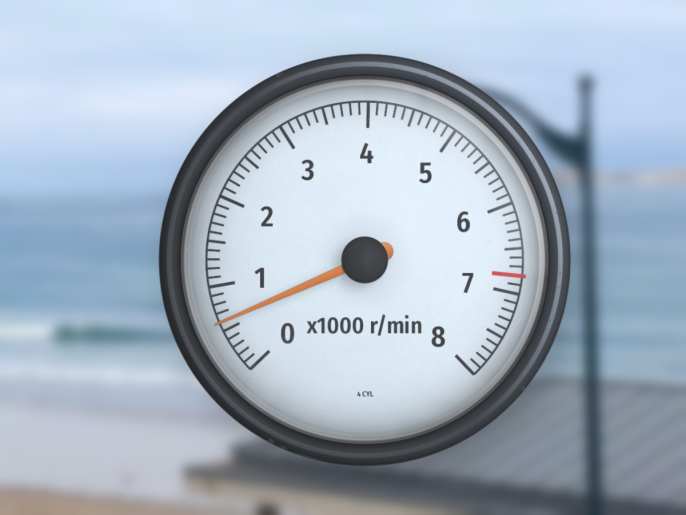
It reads 600 rpm
